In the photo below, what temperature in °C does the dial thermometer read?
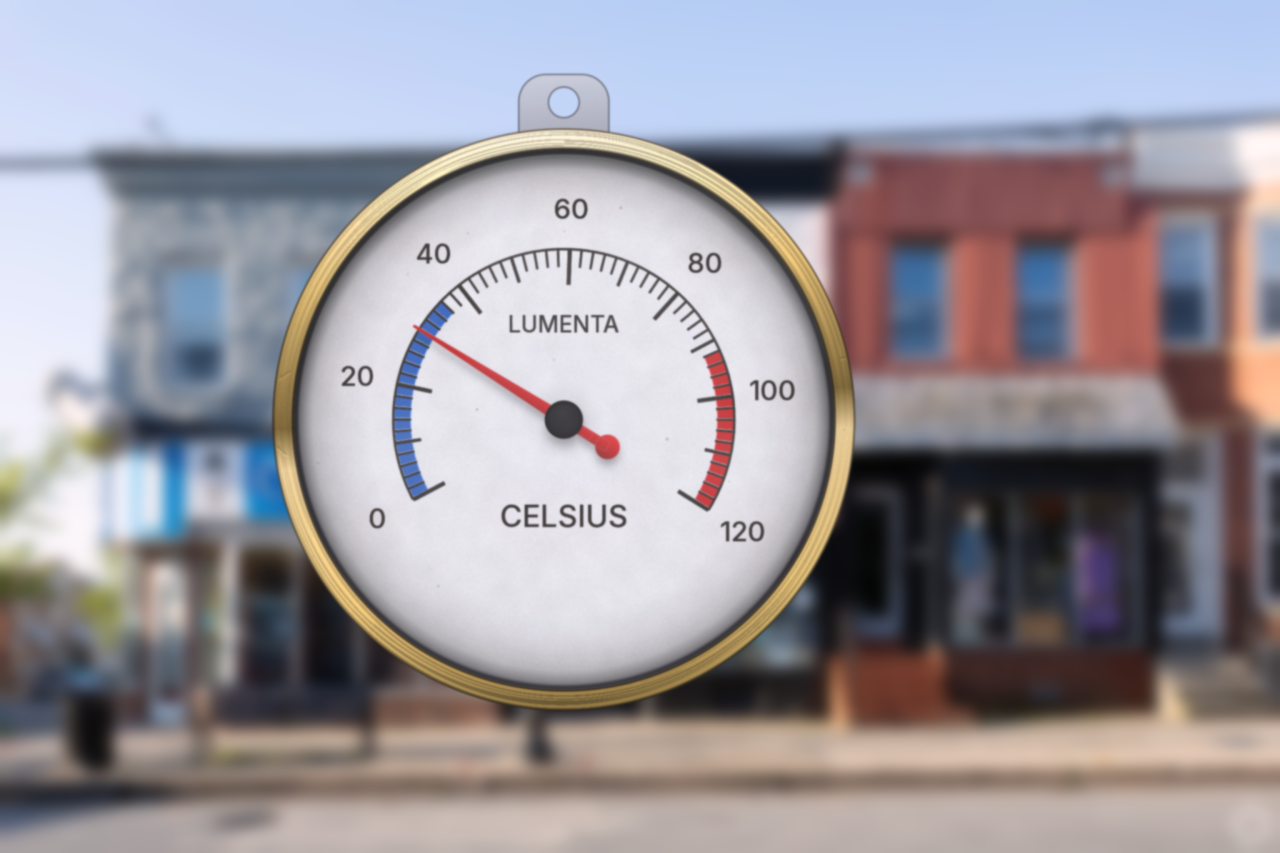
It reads 30 °C
